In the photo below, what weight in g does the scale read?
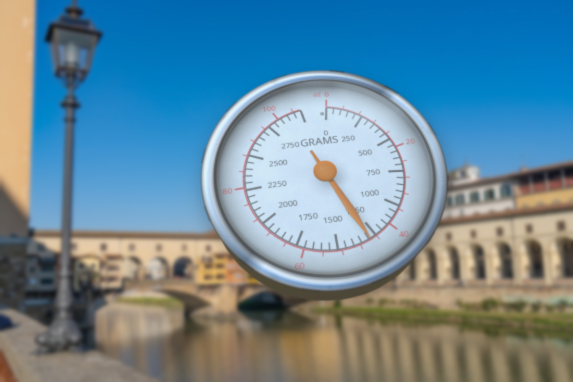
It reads 1300 g
